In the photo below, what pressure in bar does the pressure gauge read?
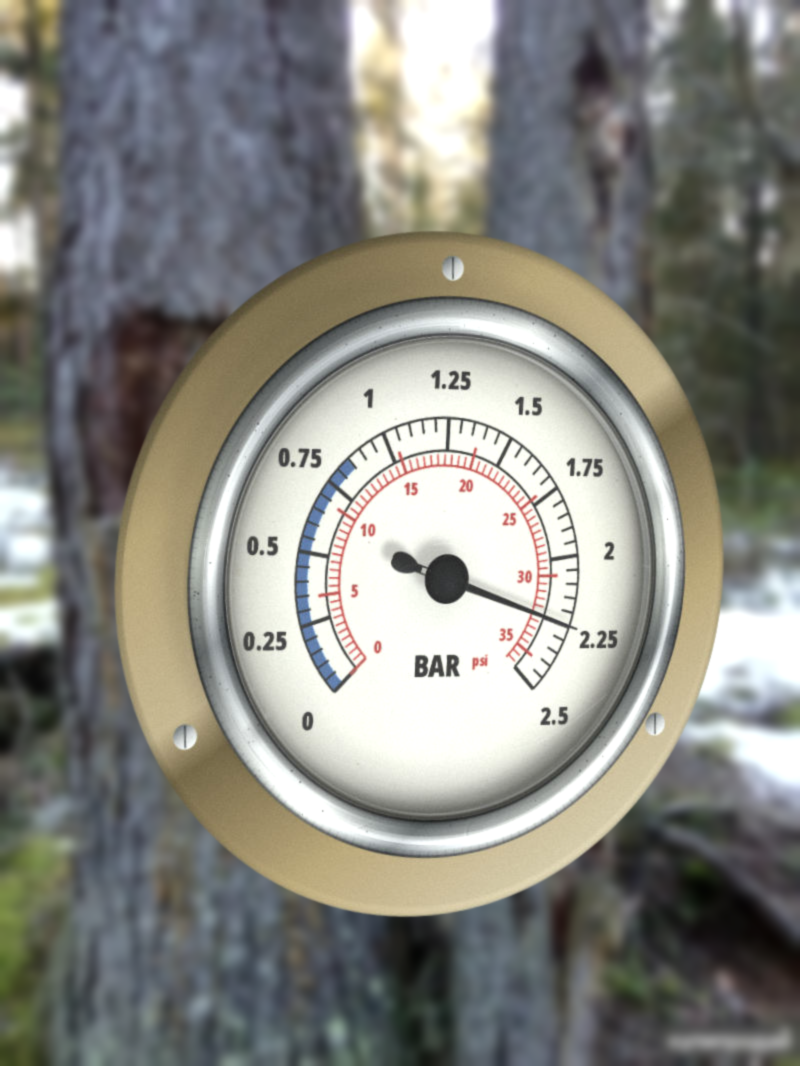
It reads 2.25 bar
